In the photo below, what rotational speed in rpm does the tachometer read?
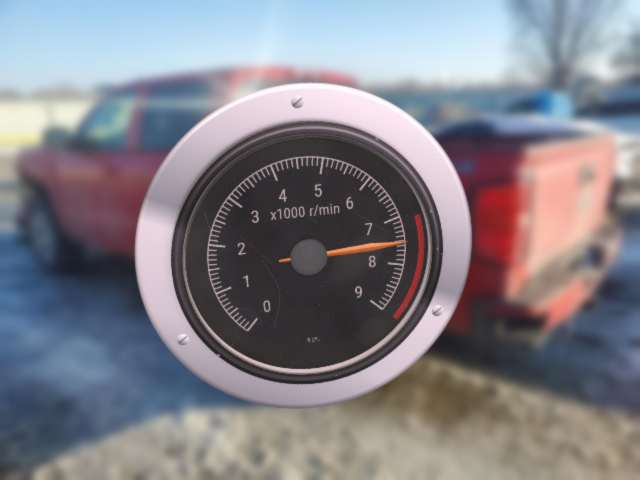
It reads 7500 rpm
